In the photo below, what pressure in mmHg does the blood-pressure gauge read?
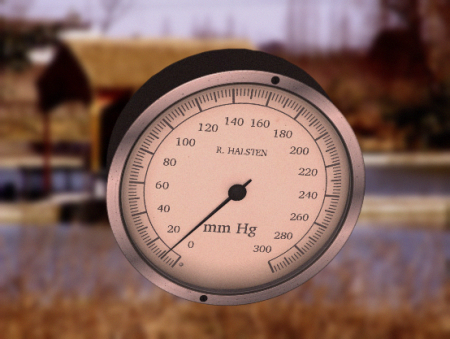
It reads 10 mmHg
